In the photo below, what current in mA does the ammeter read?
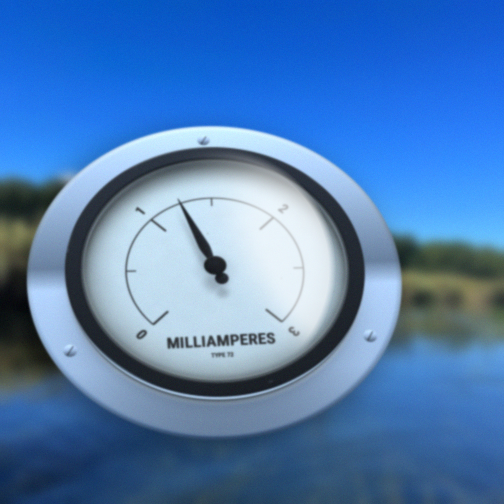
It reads 1.25 mA
